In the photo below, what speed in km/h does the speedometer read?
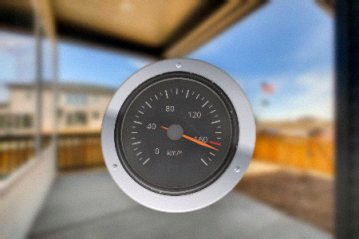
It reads 165 km/h
